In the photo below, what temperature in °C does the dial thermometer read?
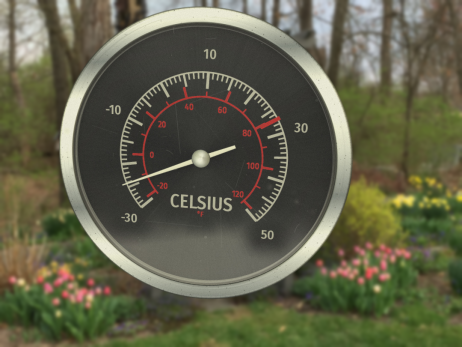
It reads -24 °C
